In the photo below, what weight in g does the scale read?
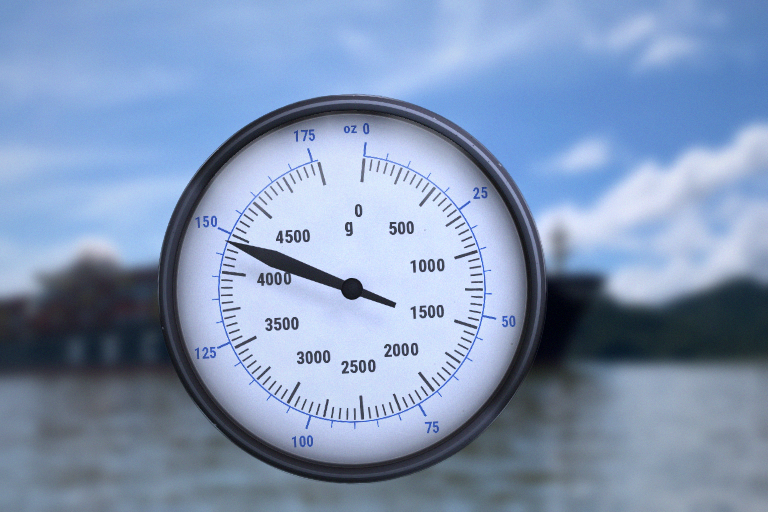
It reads 4200 g
